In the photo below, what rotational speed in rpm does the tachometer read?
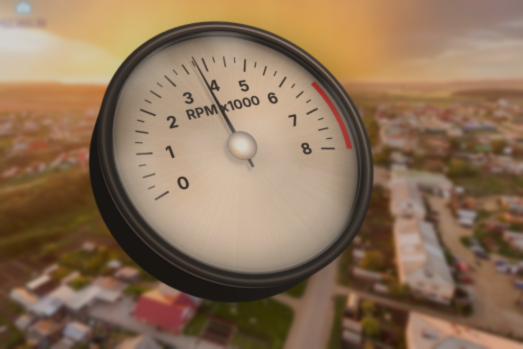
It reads 3750 rpm
